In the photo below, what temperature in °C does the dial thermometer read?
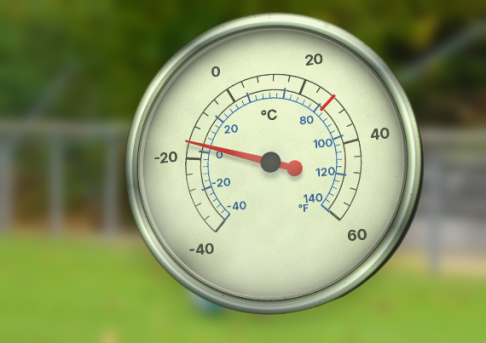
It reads -16 °C
